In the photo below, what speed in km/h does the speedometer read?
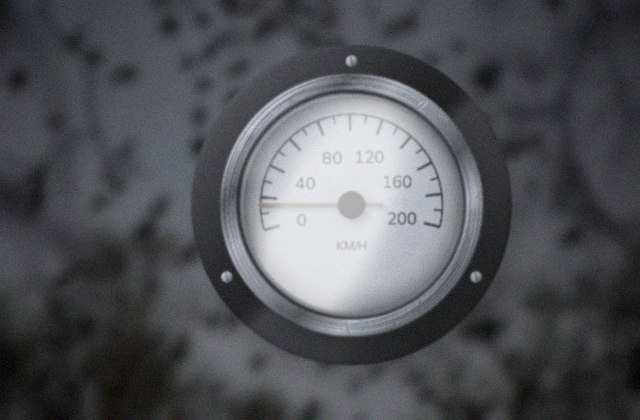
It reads 15 km/h
